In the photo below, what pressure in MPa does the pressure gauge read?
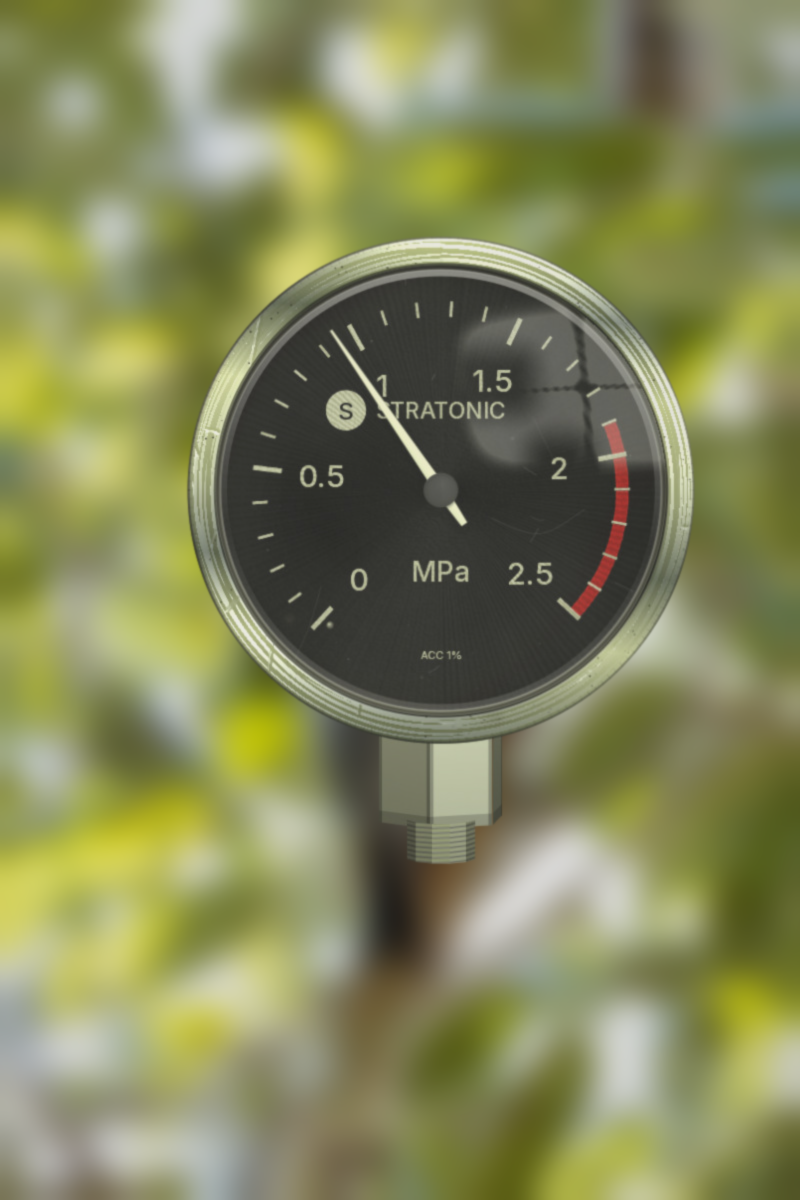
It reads 0.95 MPa
